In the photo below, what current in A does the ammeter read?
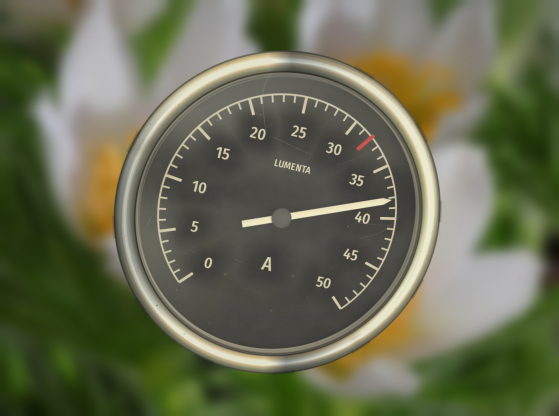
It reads 38 A
